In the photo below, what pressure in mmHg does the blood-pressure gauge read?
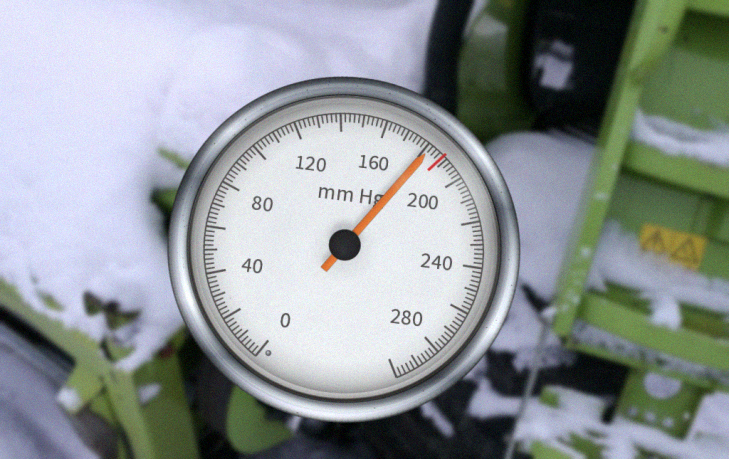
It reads 182 mmHg
